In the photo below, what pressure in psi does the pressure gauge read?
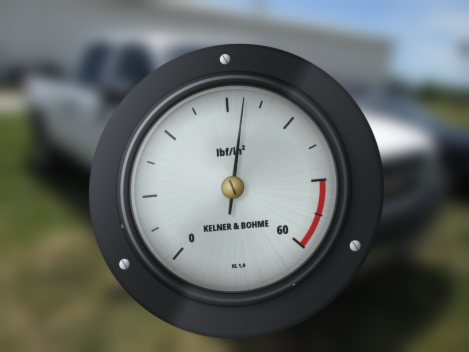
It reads 32.5 psi
